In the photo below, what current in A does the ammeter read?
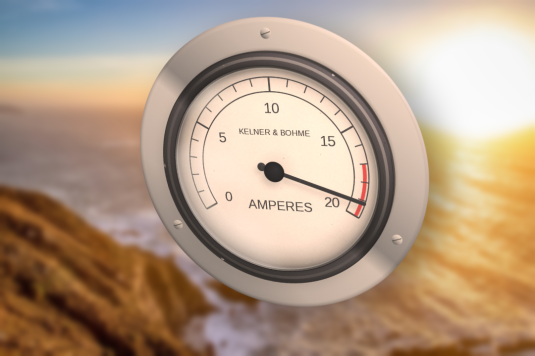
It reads 19 A
